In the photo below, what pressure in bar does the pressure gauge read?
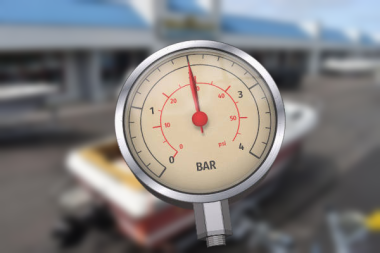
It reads 2 bar
